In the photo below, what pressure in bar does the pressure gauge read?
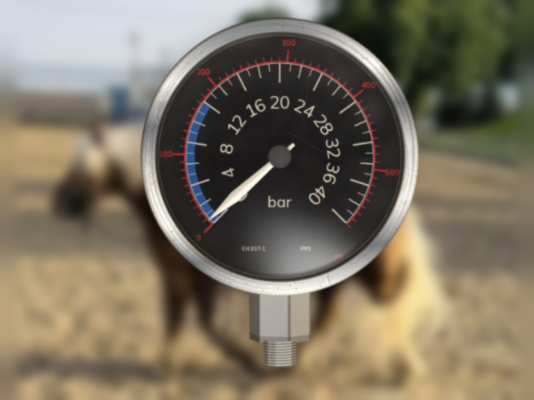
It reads 0.5 bar
